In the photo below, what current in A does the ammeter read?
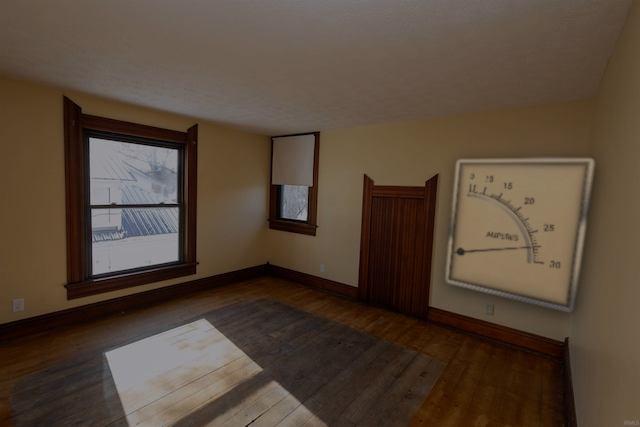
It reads 27.5 A
